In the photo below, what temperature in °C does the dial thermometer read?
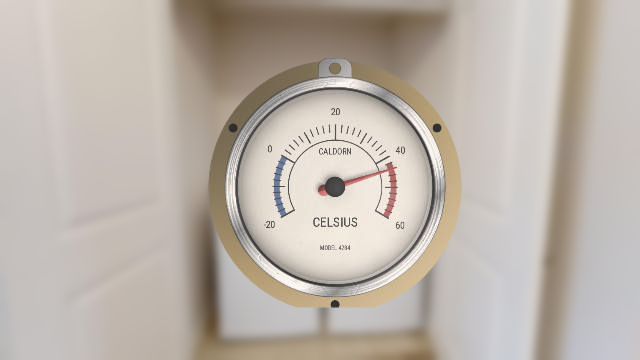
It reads 44 °C
